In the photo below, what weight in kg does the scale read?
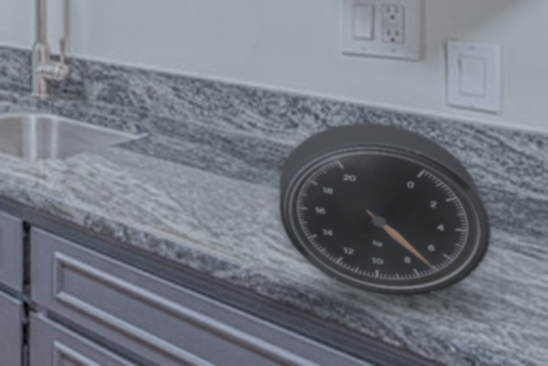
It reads 7 kg
